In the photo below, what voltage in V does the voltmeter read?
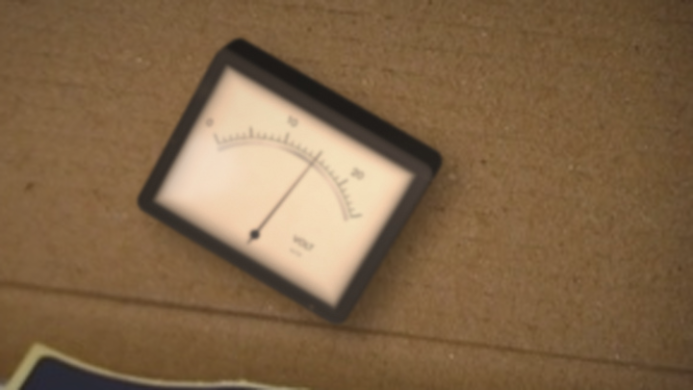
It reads 15 V
